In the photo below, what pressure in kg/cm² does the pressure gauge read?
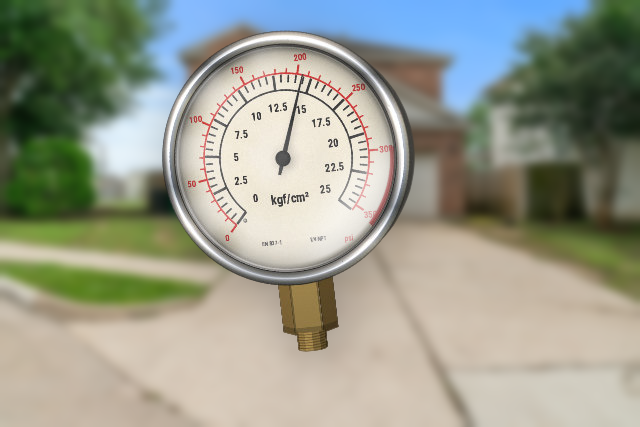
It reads 14.5 kg/cm²
